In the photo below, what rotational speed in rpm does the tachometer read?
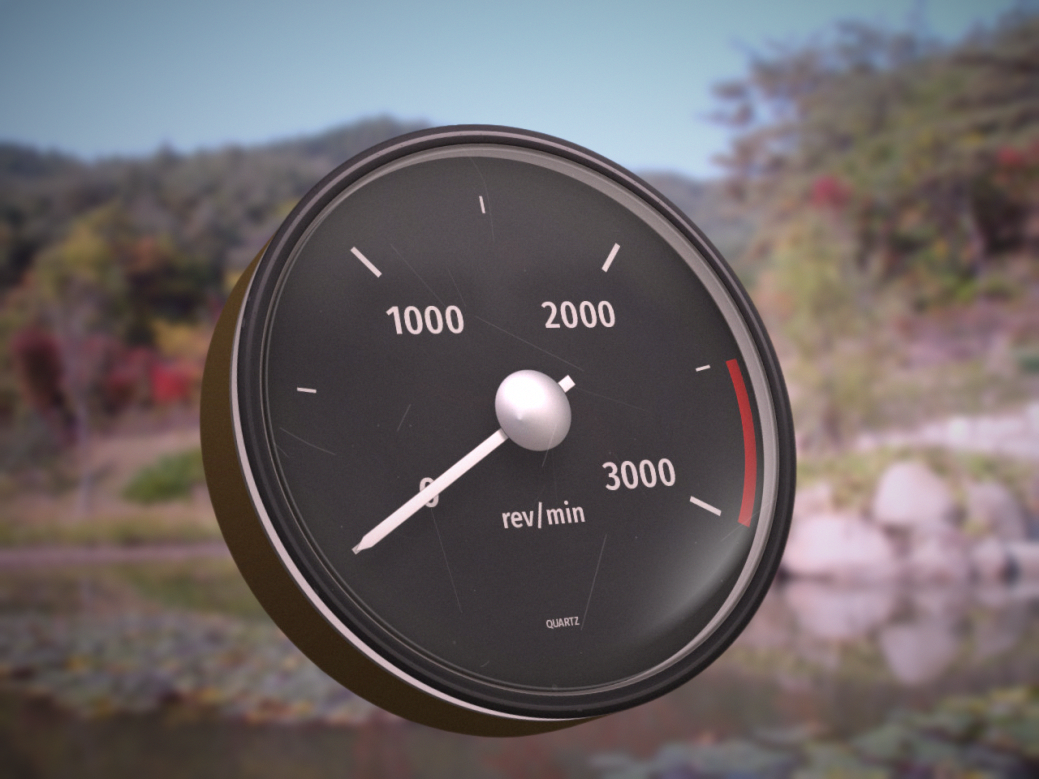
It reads 0 rpm
